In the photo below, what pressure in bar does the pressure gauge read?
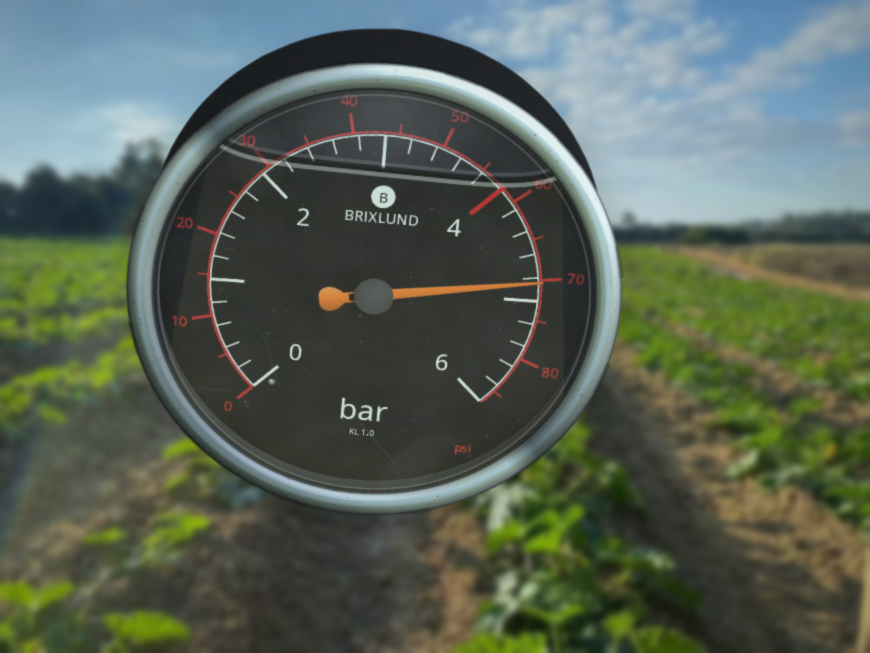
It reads 4.8 bar
